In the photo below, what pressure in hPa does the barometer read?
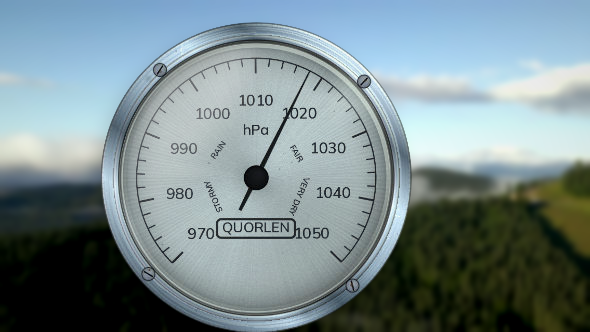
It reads 1018 hPa
